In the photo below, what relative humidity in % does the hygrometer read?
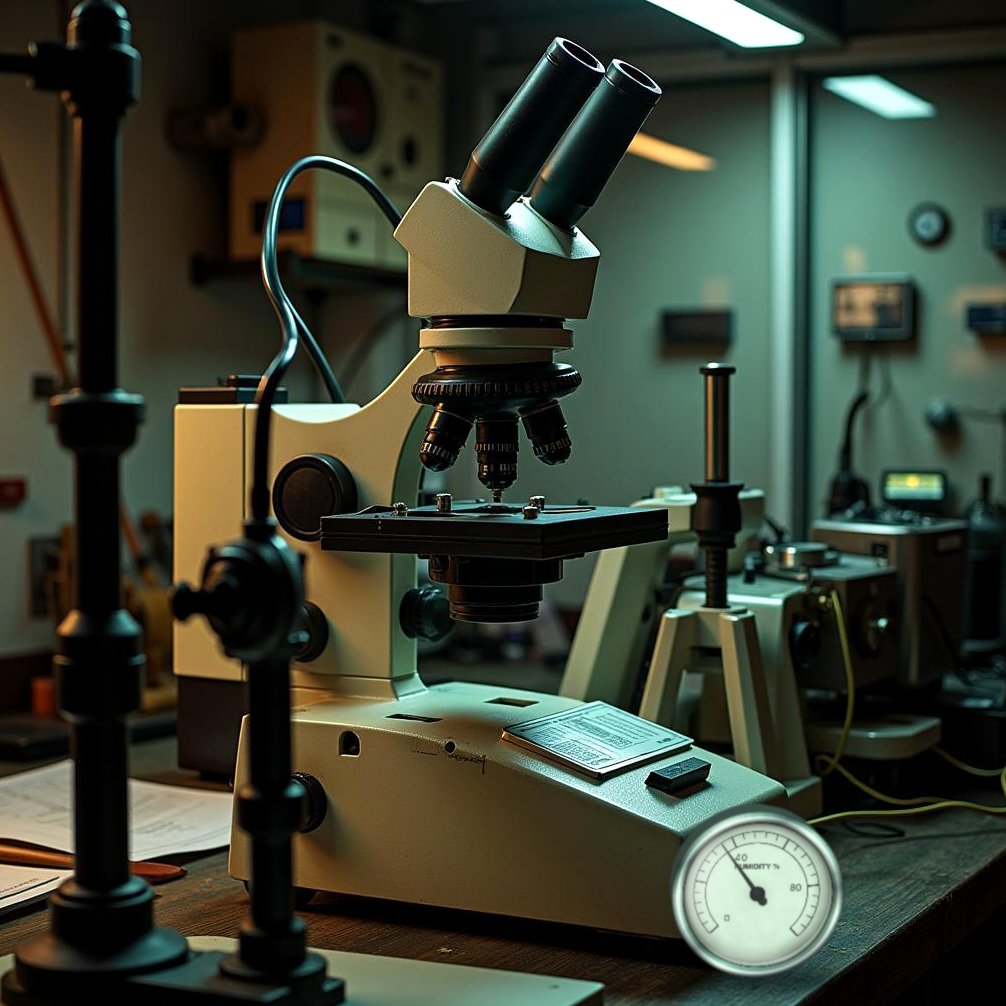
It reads 36 %
